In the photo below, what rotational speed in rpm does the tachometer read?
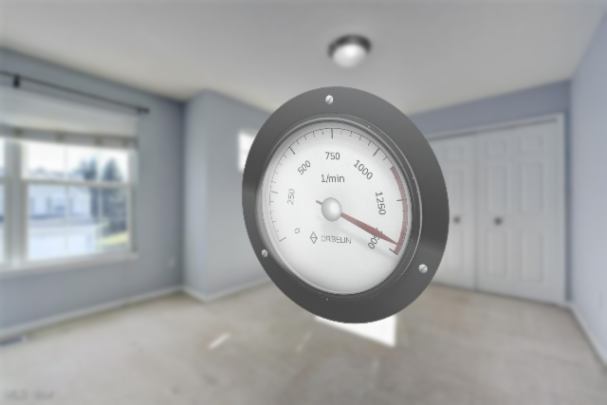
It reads 1450 rpm
